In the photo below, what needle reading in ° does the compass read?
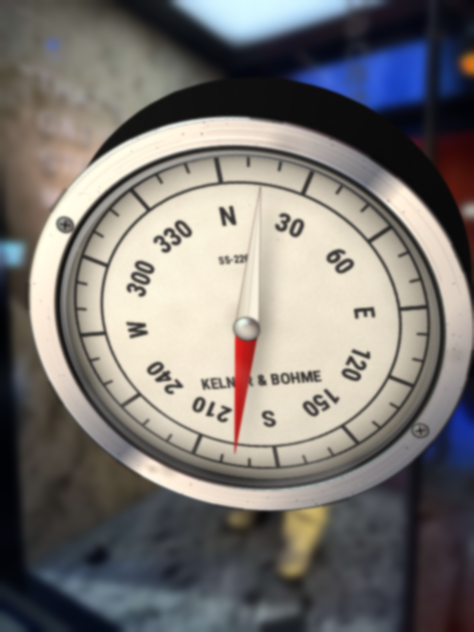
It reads 195 °
